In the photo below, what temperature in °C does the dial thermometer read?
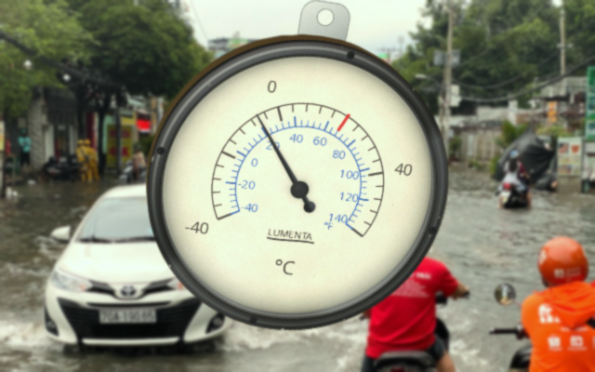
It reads -6 °C
